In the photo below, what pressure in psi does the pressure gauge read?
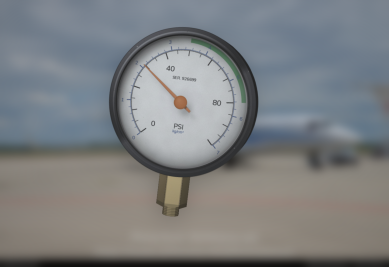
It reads 30 psi
